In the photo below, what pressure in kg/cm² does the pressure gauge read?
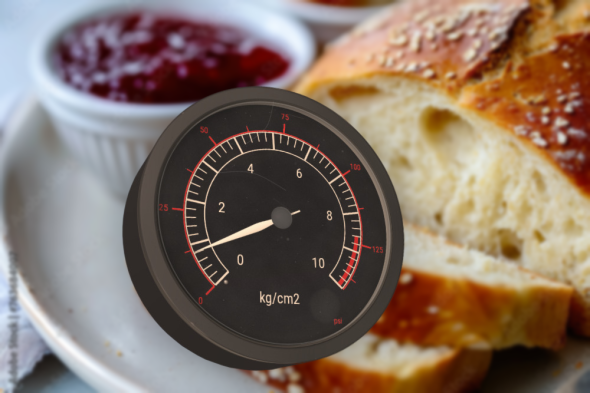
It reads 0.8 kg/cm²
